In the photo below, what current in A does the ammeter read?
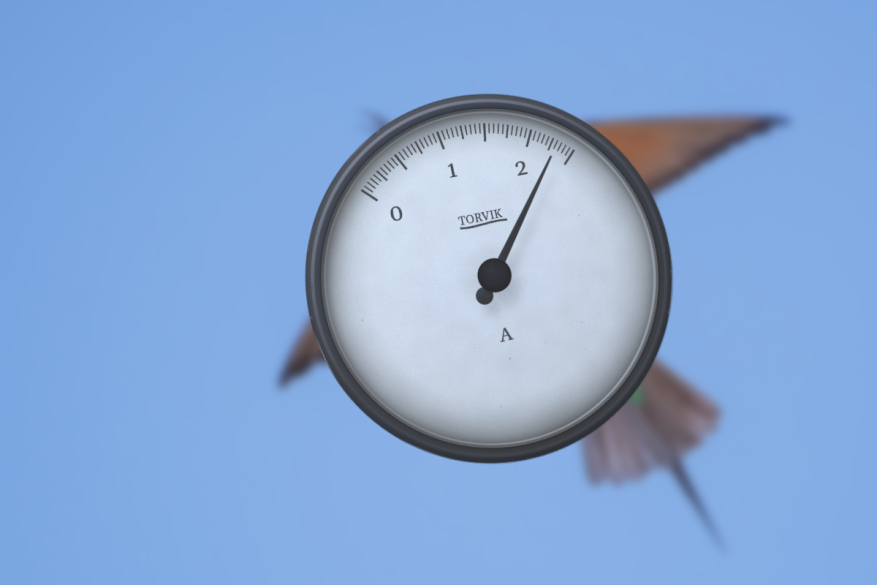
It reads 2.3 A
